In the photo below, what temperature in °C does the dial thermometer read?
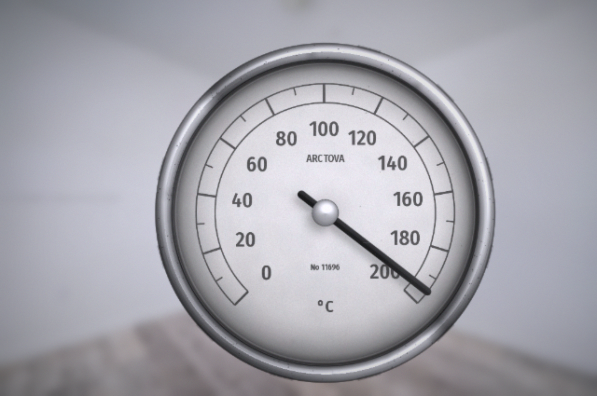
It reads 195 °C
